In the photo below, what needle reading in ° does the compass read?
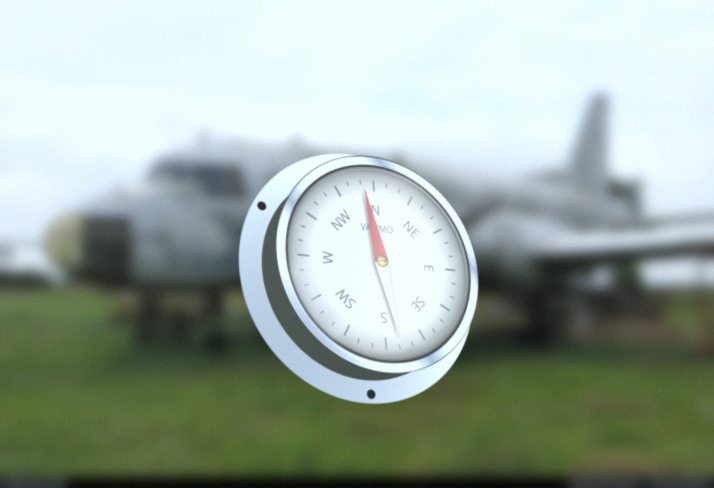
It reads 350 °
